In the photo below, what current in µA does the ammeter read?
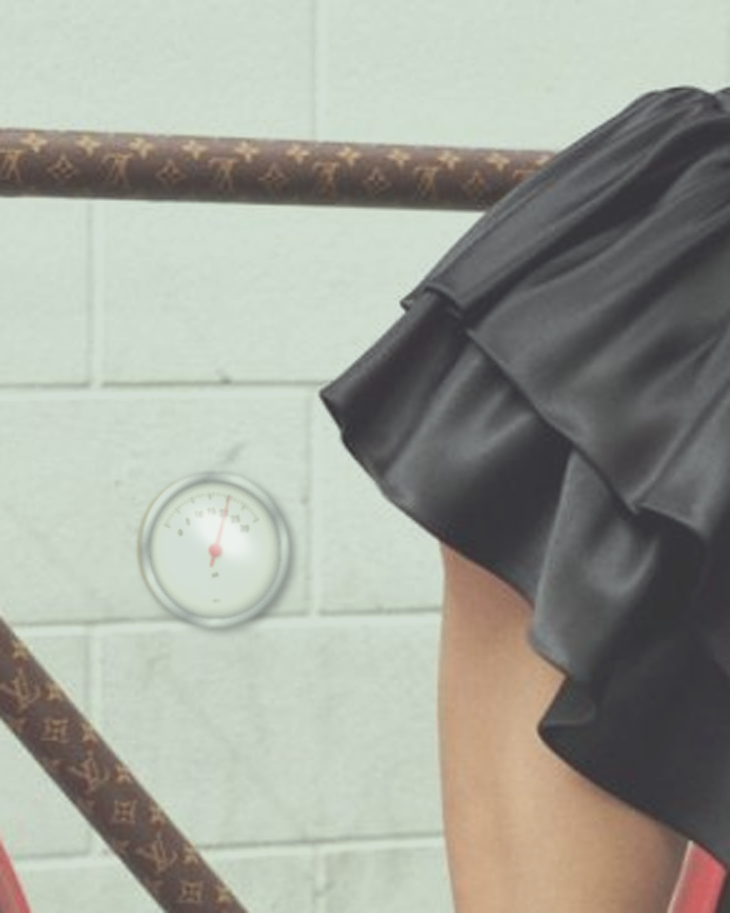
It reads 20 µA
